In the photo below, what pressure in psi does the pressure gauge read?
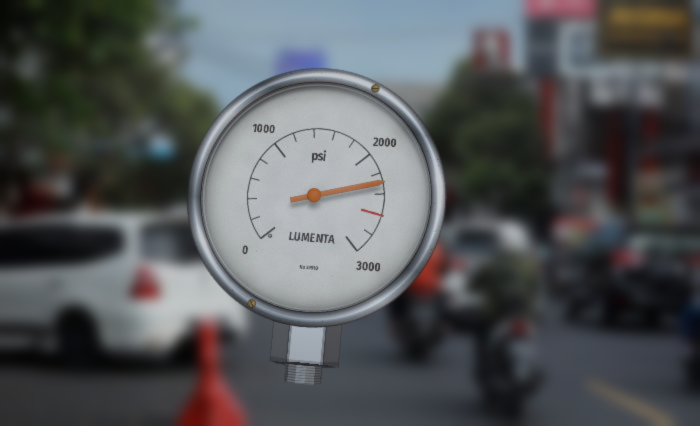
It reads 2300 psi
